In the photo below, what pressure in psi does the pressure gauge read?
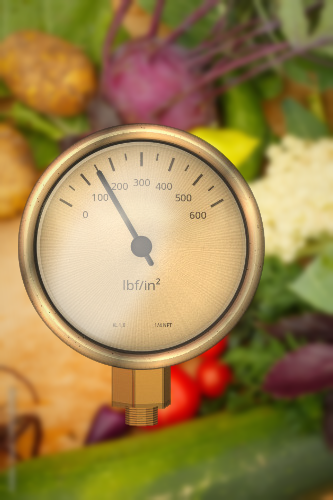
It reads 150 psi
